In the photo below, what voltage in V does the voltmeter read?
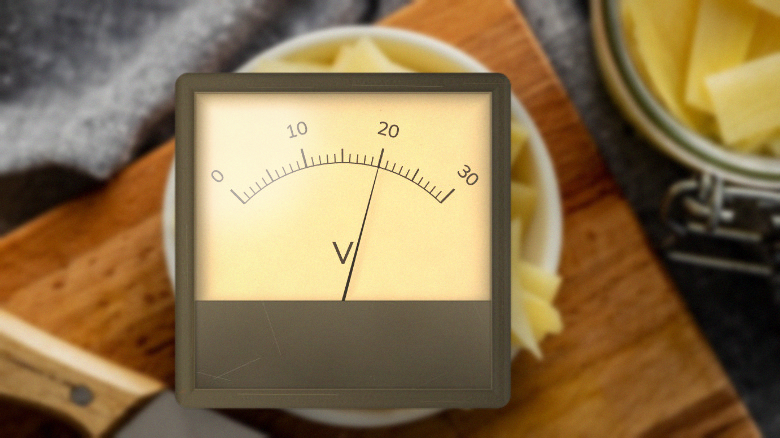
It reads 20 V
